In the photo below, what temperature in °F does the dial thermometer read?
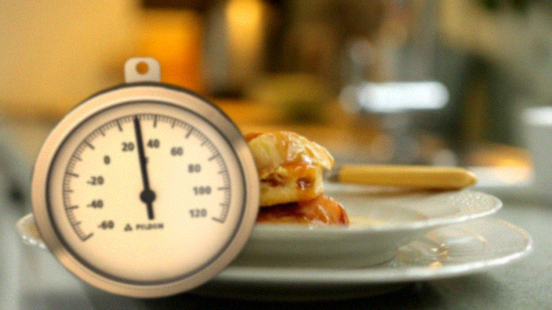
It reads 30 °F
